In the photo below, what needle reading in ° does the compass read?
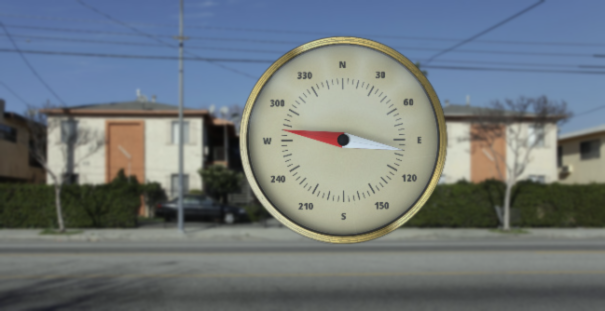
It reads 280 °
